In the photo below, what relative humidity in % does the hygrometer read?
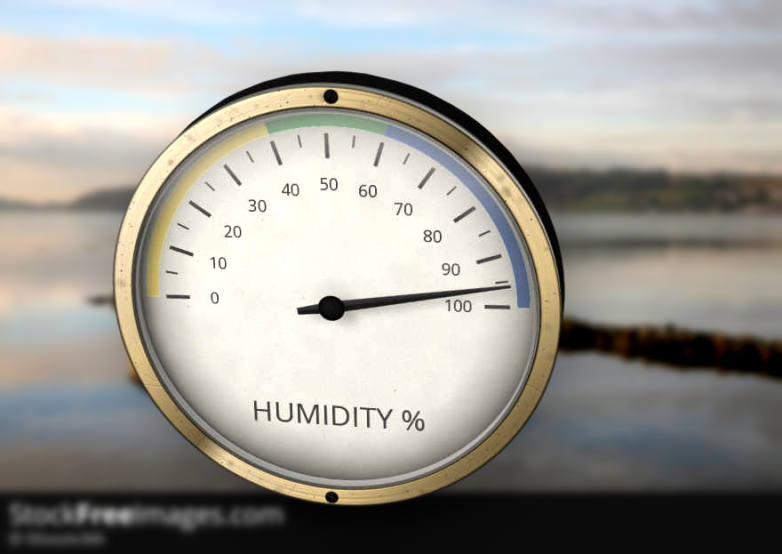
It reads 95 %
